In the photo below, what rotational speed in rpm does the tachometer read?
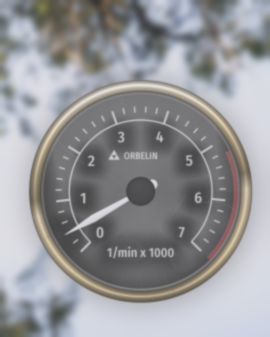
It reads 400 rpm
